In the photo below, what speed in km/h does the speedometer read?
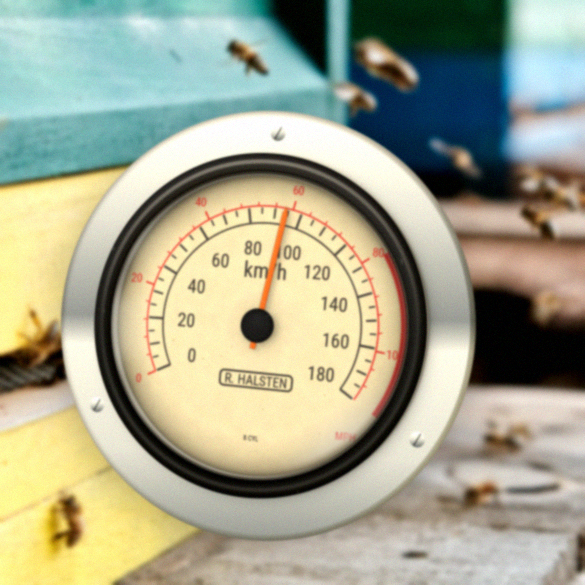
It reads 95 km/h
